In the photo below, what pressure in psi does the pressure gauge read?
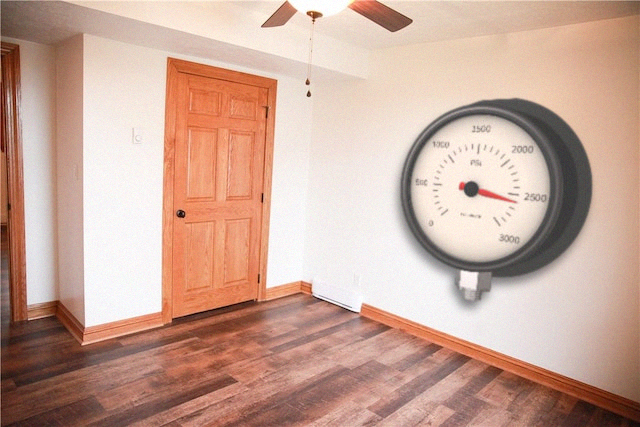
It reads 2600 psi
